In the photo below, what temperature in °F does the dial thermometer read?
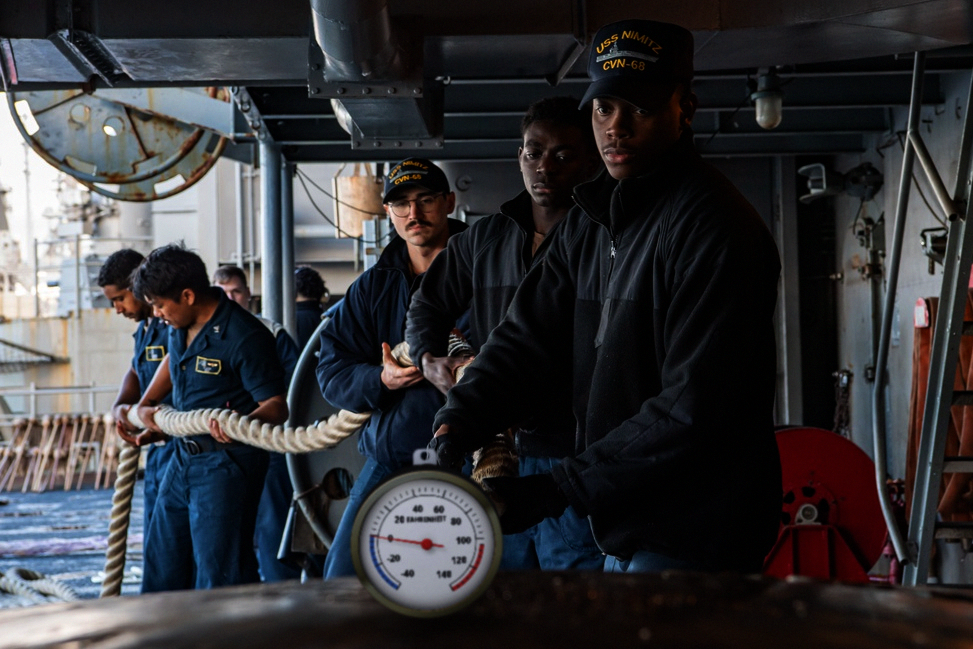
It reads 0 °F
